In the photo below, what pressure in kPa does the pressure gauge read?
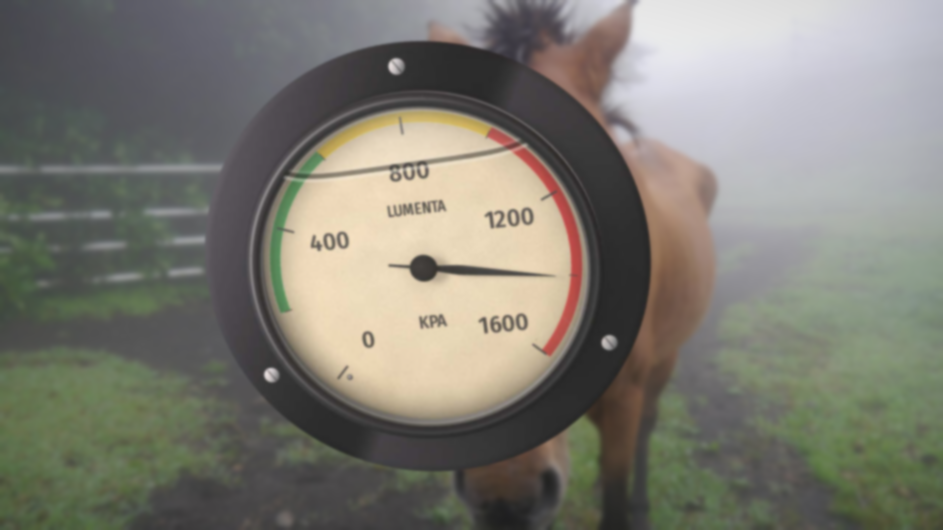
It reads 1400 kPa
